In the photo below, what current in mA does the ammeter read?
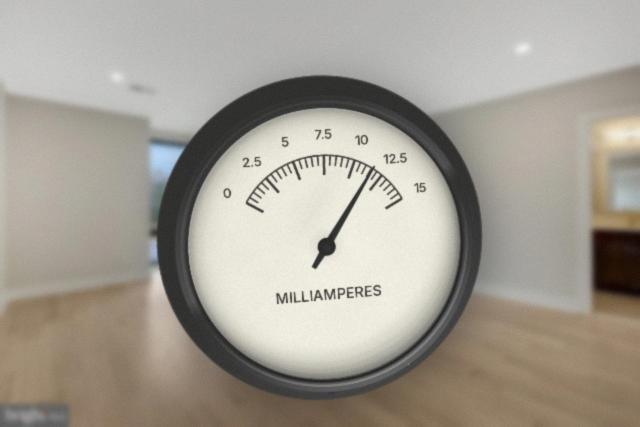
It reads 11.5 mA
